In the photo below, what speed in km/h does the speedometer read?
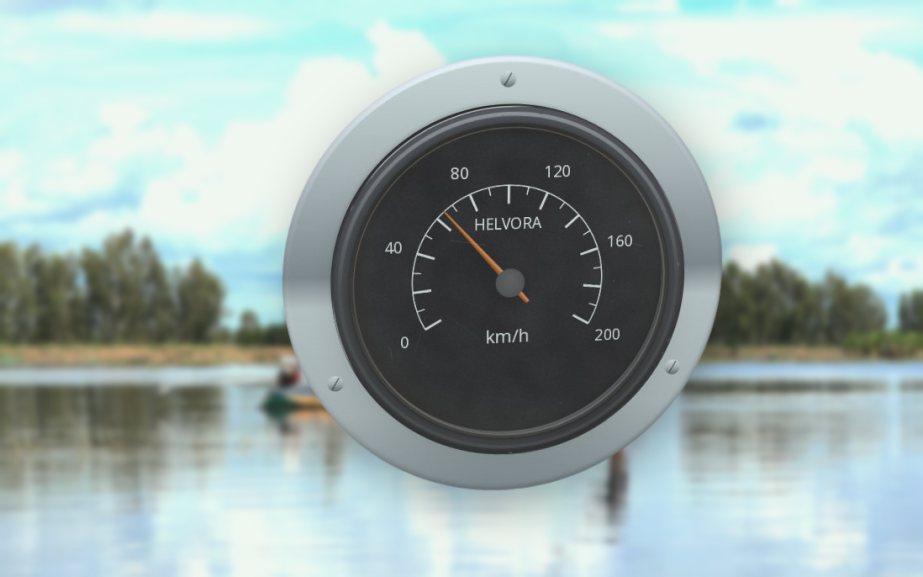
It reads 65 km/h
